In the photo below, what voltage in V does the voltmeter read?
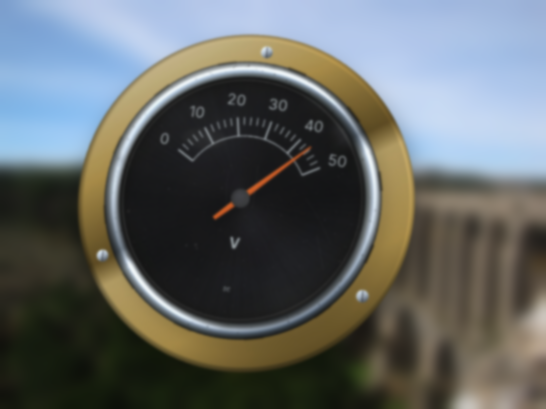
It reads 44 V
